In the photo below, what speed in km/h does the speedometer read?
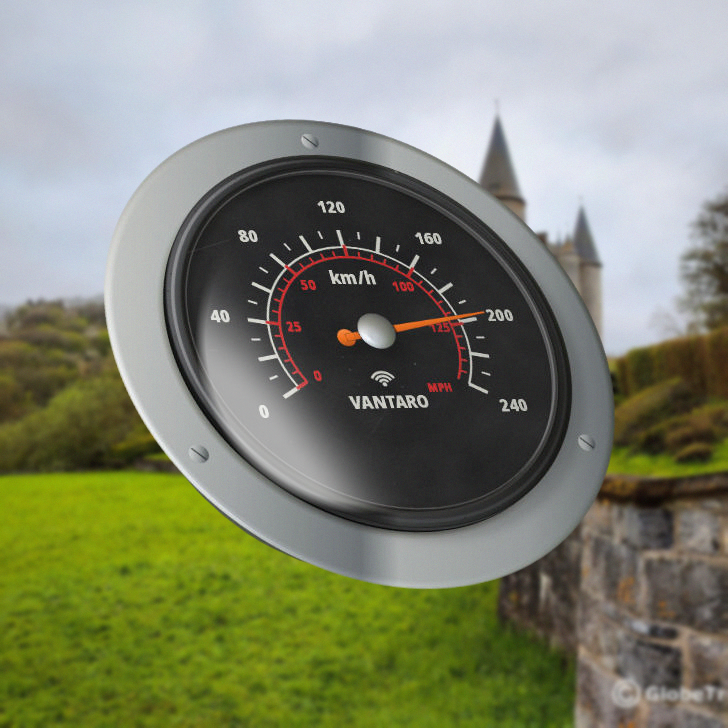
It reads 200 km/h
